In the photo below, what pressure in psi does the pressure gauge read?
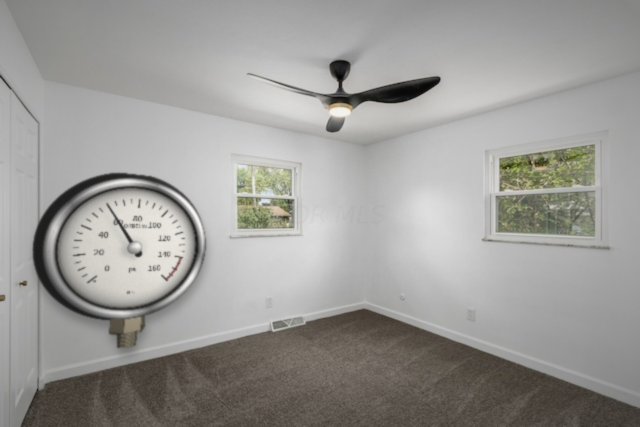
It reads 60 psi
